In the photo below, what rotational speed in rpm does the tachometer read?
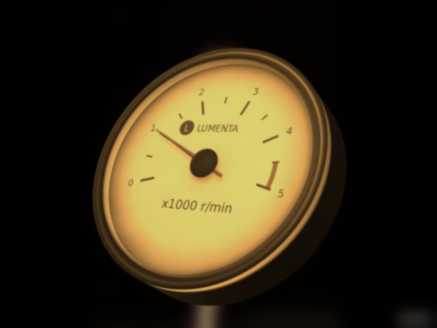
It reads 1000 rpm
